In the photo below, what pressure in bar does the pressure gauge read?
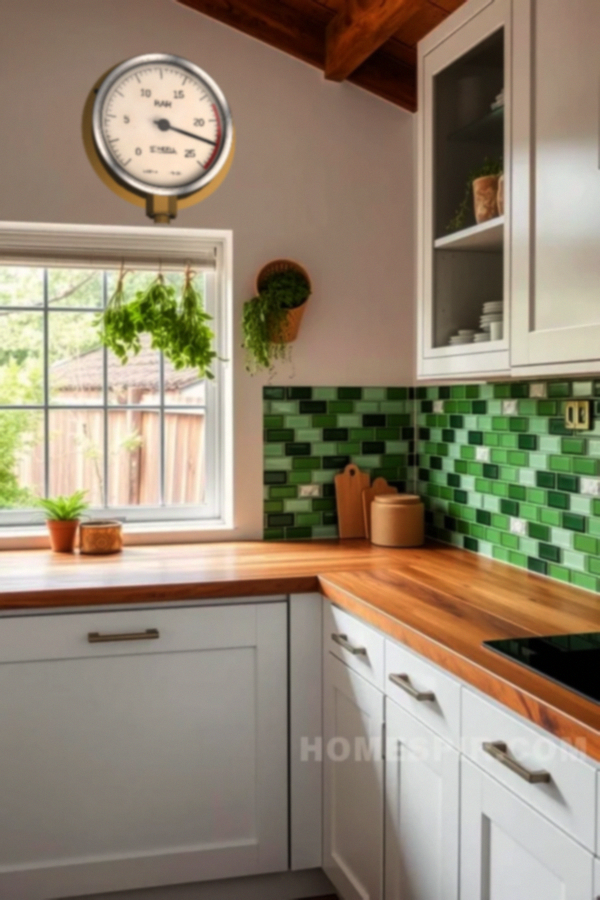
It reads 22.5 bar
